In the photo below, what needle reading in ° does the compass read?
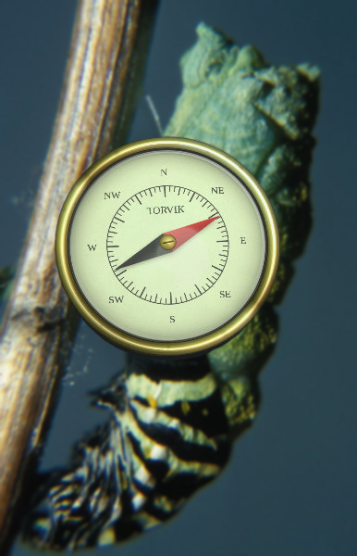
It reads 65 °
